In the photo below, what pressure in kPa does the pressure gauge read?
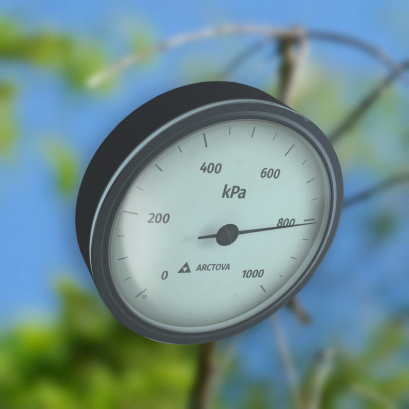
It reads 800 kPa
